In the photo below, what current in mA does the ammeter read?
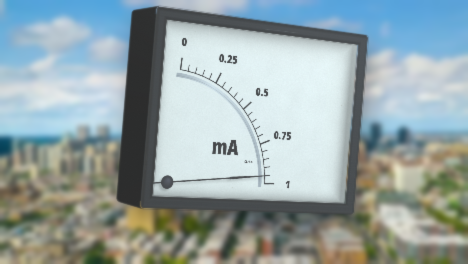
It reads 0.95 mA
